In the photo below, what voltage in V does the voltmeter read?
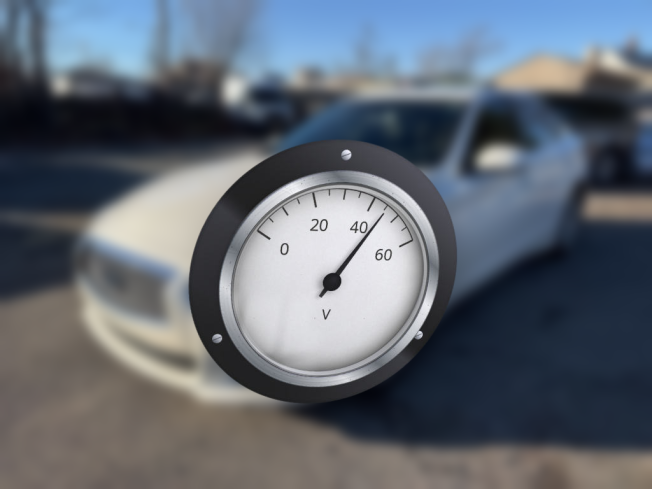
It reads 45 V
